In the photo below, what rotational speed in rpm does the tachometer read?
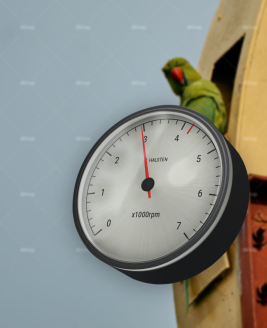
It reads 3000 rpm
